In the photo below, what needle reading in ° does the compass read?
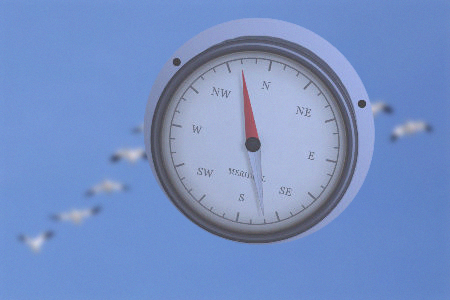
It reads 340 °
